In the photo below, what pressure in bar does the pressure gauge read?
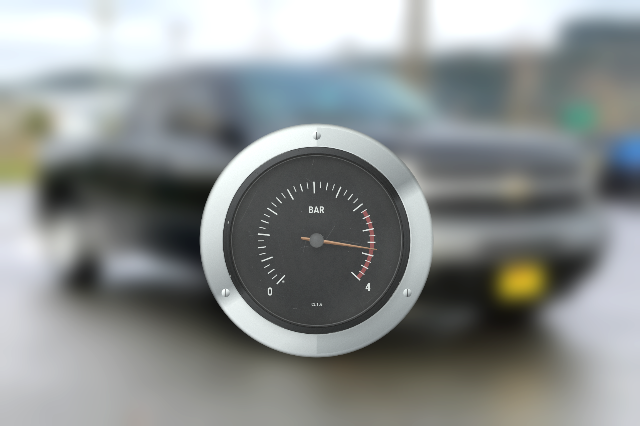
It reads 3.5 bar
